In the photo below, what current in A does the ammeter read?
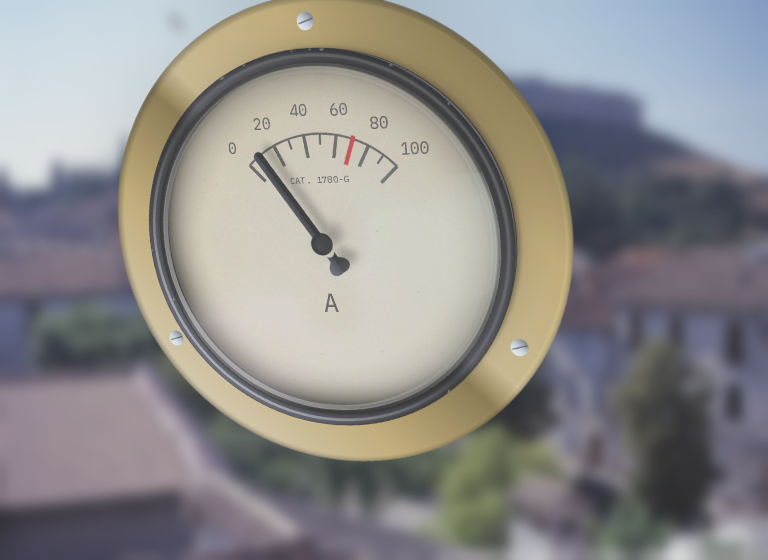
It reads 10 A
